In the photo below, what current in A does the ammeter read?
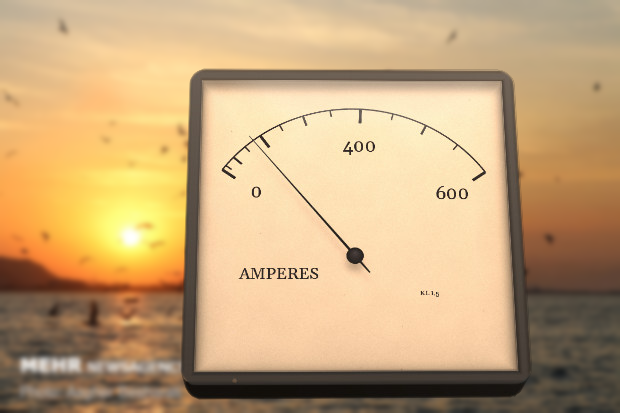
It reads 175 A
